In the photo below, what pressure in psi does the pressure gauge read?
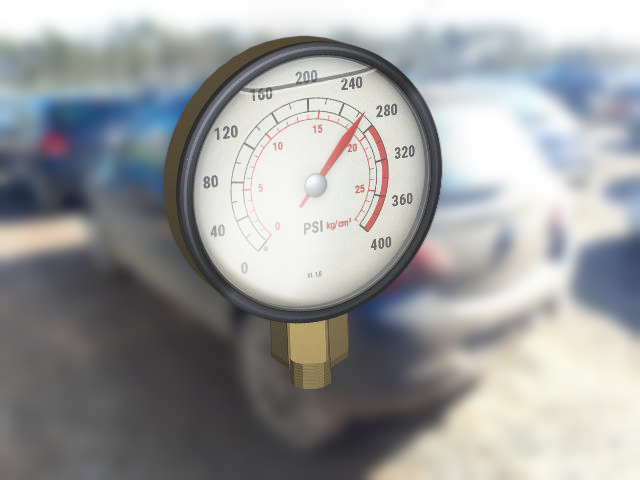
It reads 260 psi
